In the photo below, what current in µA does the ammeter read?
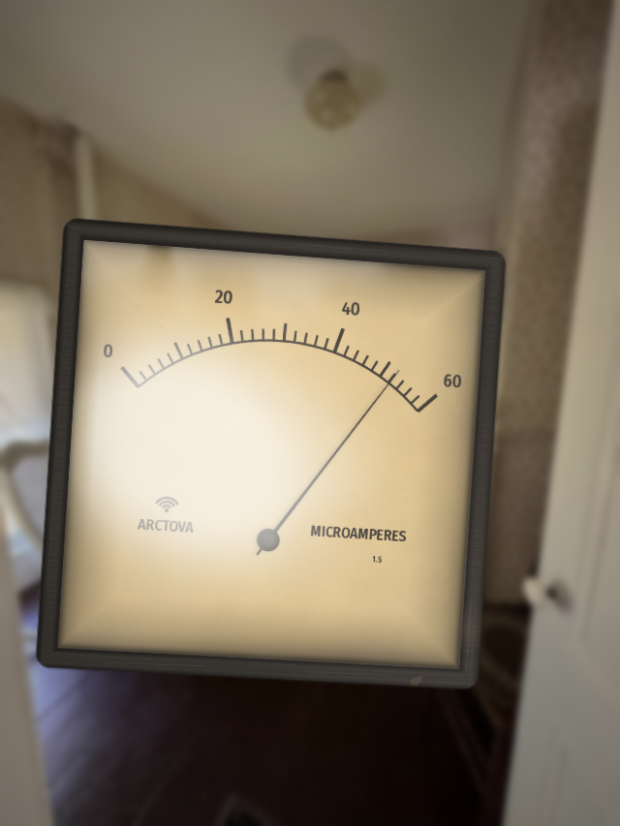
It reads 52 µA
